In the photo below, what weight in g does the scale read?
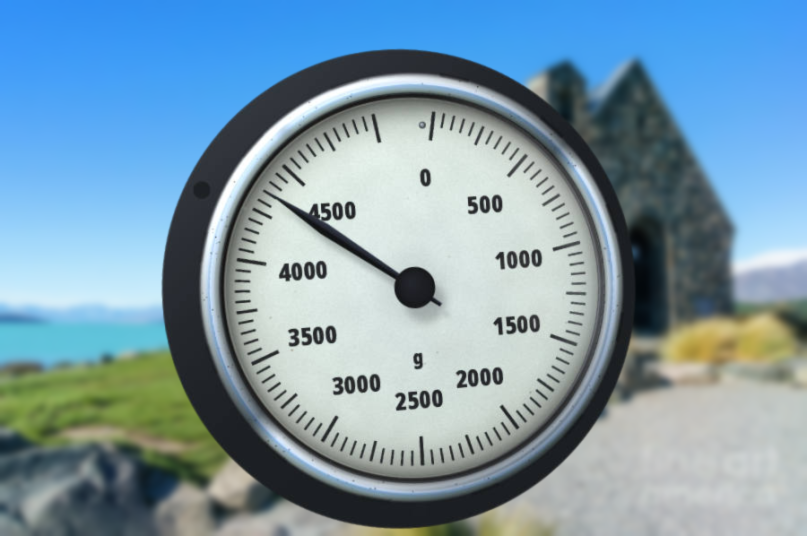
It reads 4350 g
